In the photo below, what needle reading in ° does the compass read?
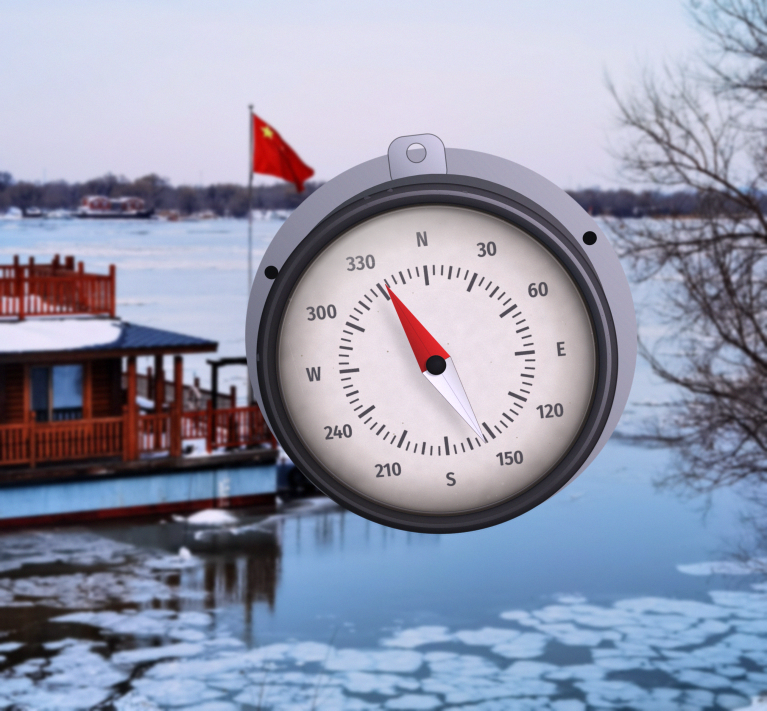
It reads 335 °
